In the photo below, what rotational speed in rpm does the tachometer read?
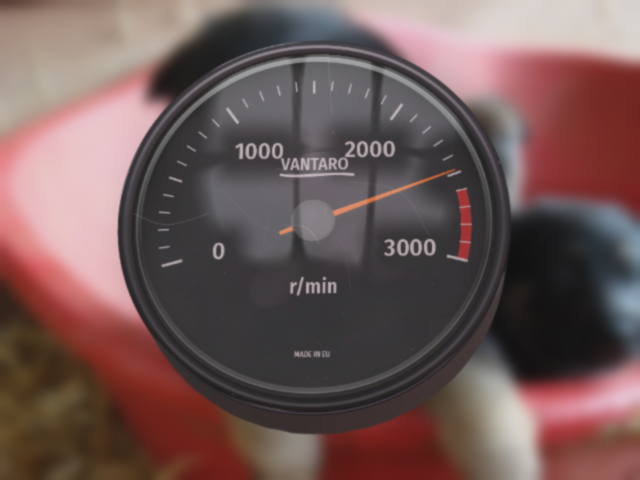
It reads 2500 rpm
